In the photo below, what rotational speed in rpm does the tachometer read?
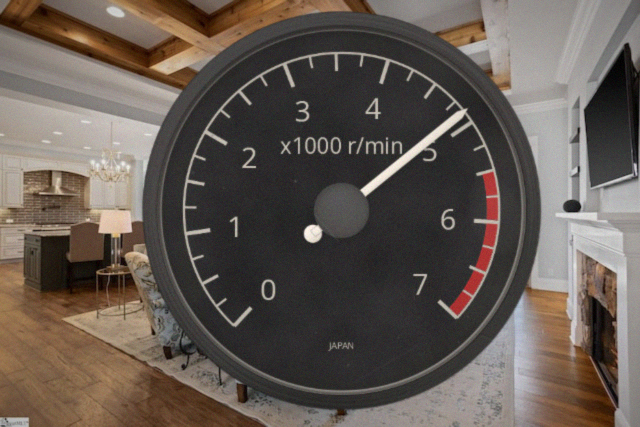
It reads 4875 rpm
